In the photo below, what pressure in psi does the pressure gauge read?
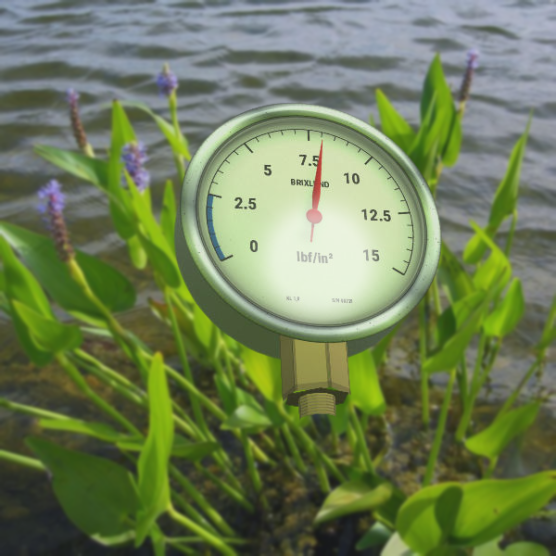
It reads 8 psi
